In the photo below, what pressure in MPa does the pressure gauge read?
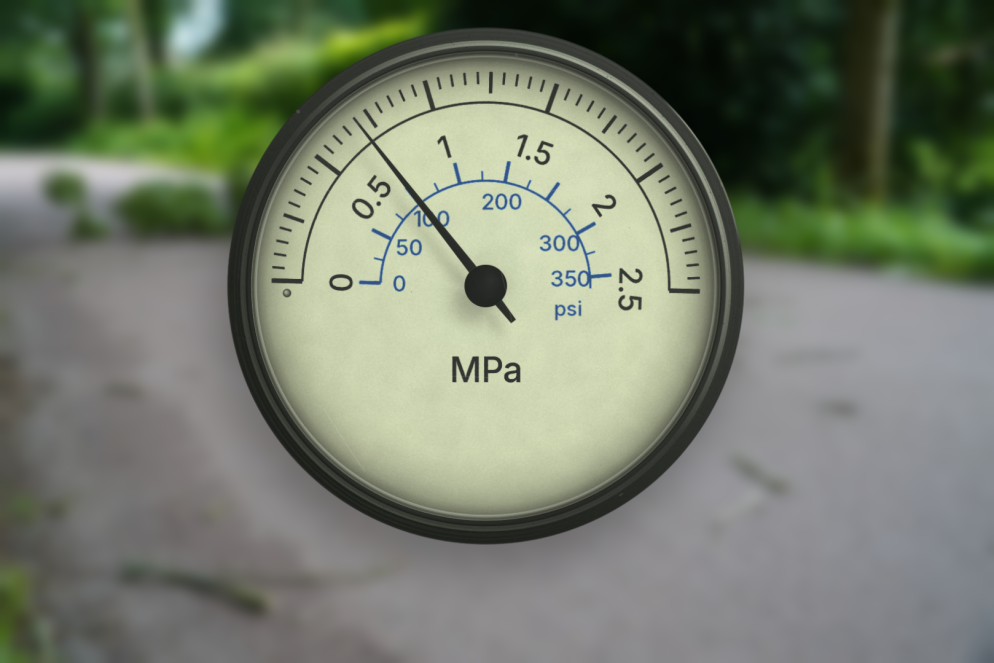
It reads 0.7 MPa
